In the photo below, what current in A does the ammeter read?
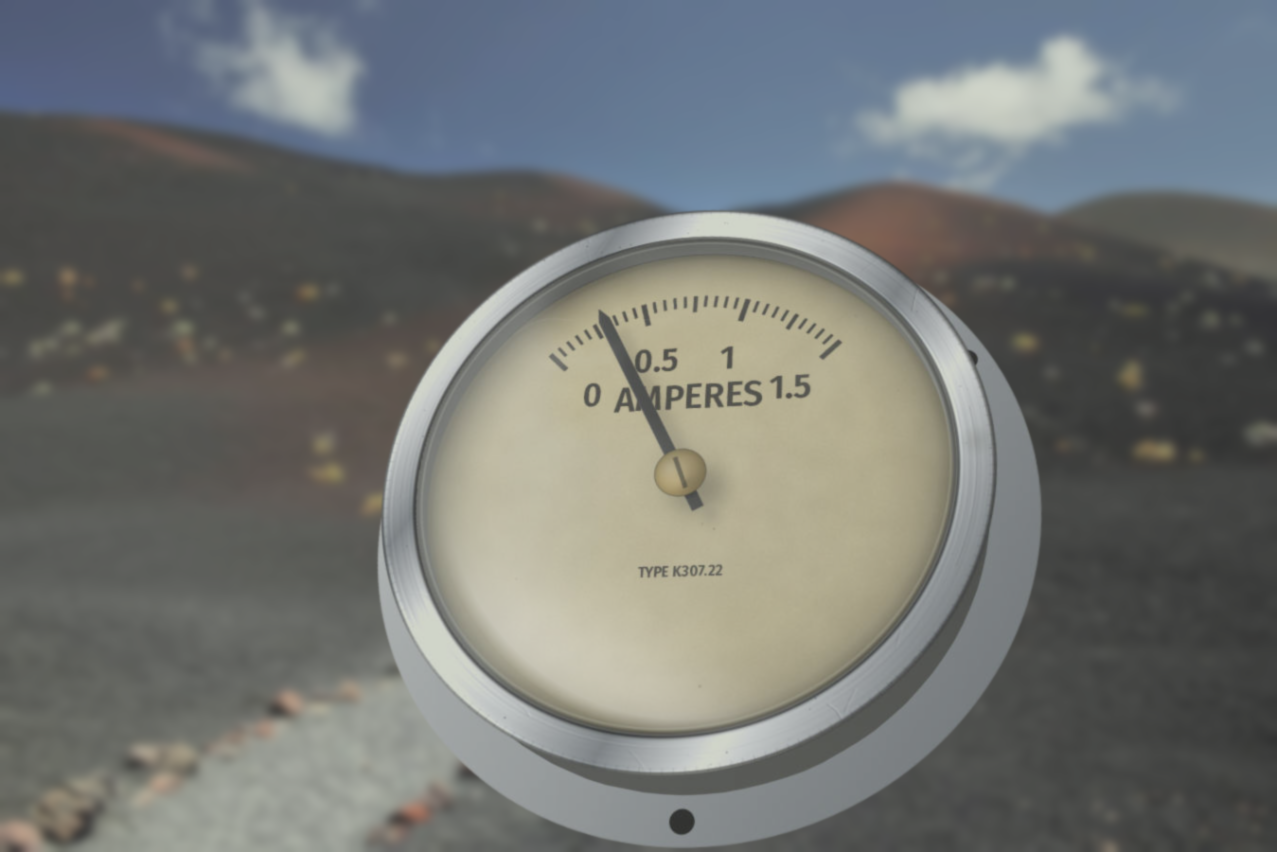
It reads 0.3 A
